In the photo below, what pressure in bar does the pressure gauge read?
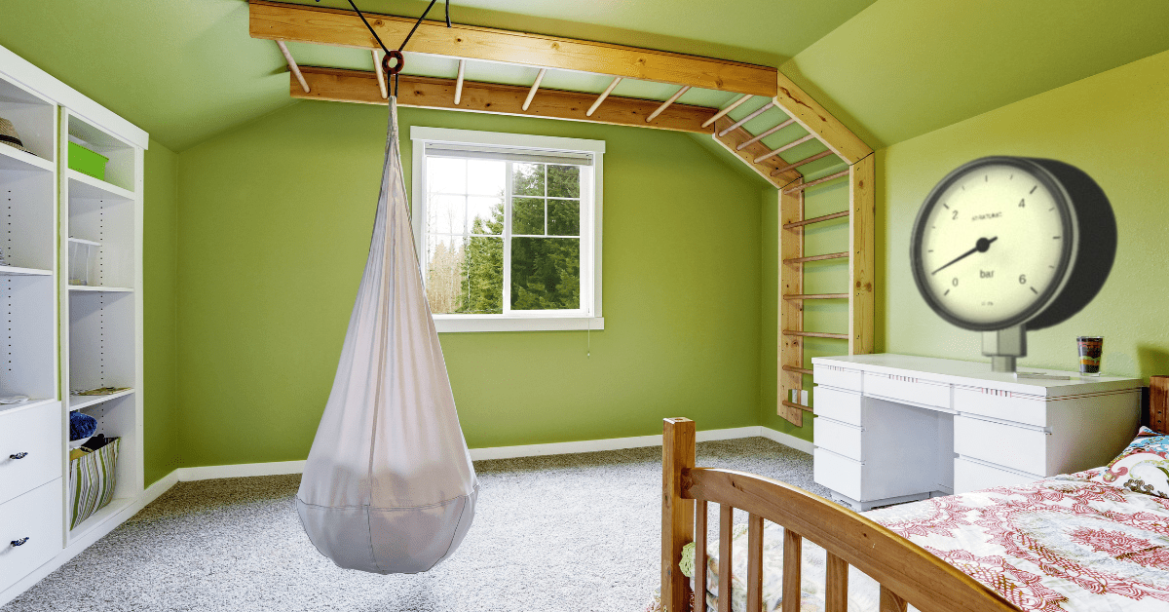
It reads 0.5 bar
